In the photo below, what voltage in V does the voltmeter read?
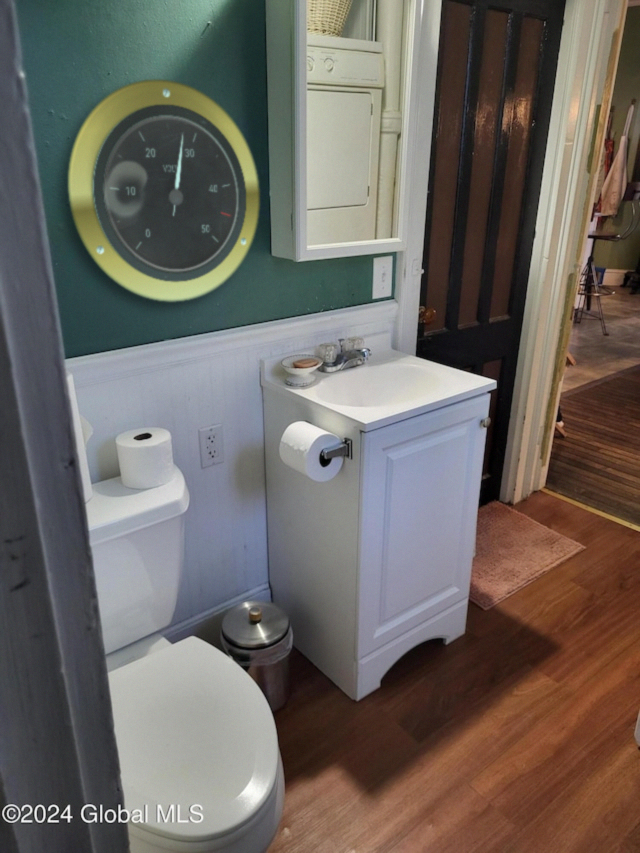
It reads 27.5 V
